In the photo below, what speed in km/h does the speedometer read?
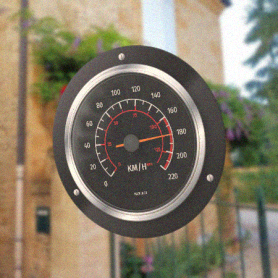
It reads 180 km/h
